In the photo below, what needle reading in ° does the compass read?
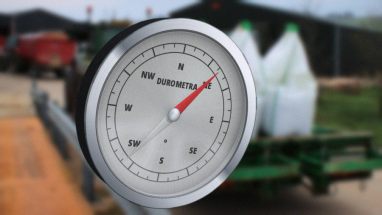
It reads 40 °
